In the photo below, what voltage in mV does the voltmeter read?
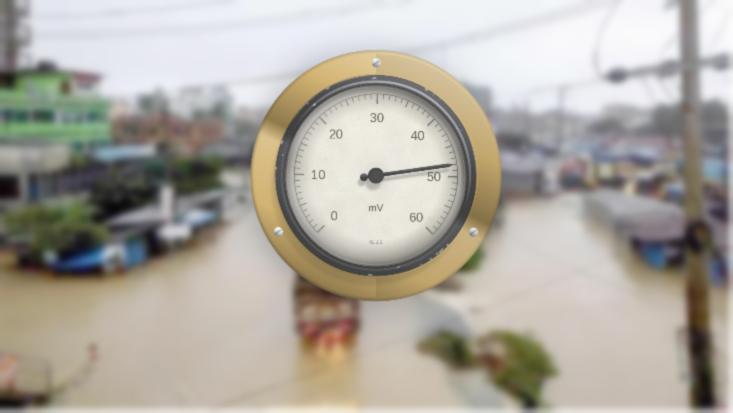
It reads 48 mV
